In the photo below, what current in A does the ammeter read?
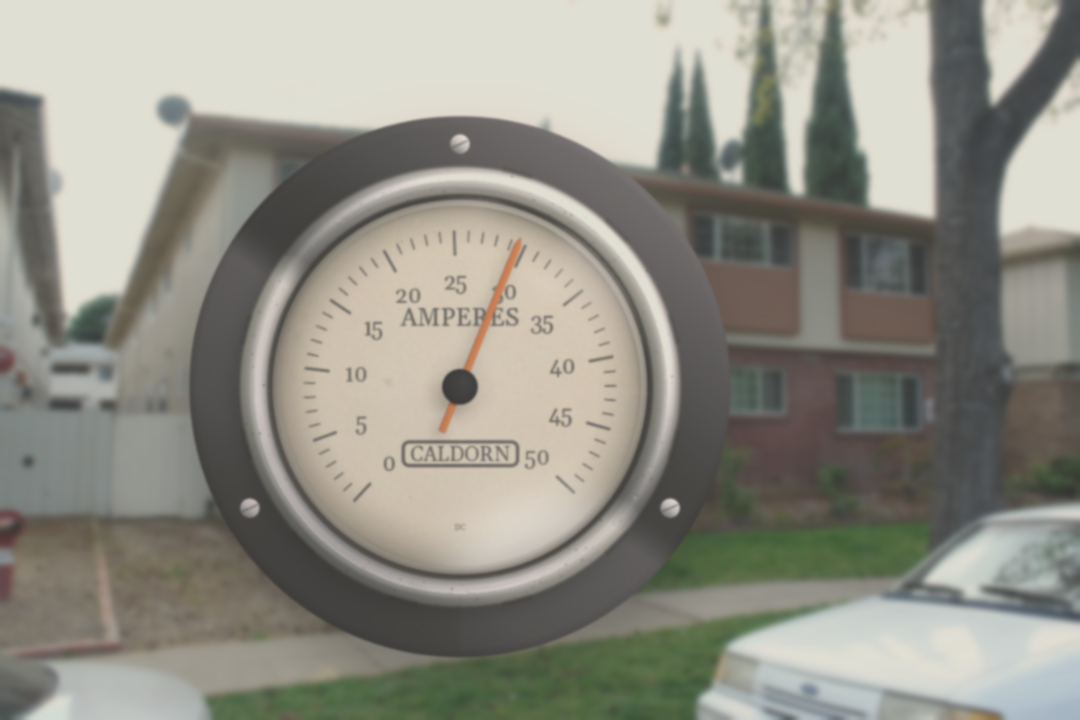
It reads 29.5 A
